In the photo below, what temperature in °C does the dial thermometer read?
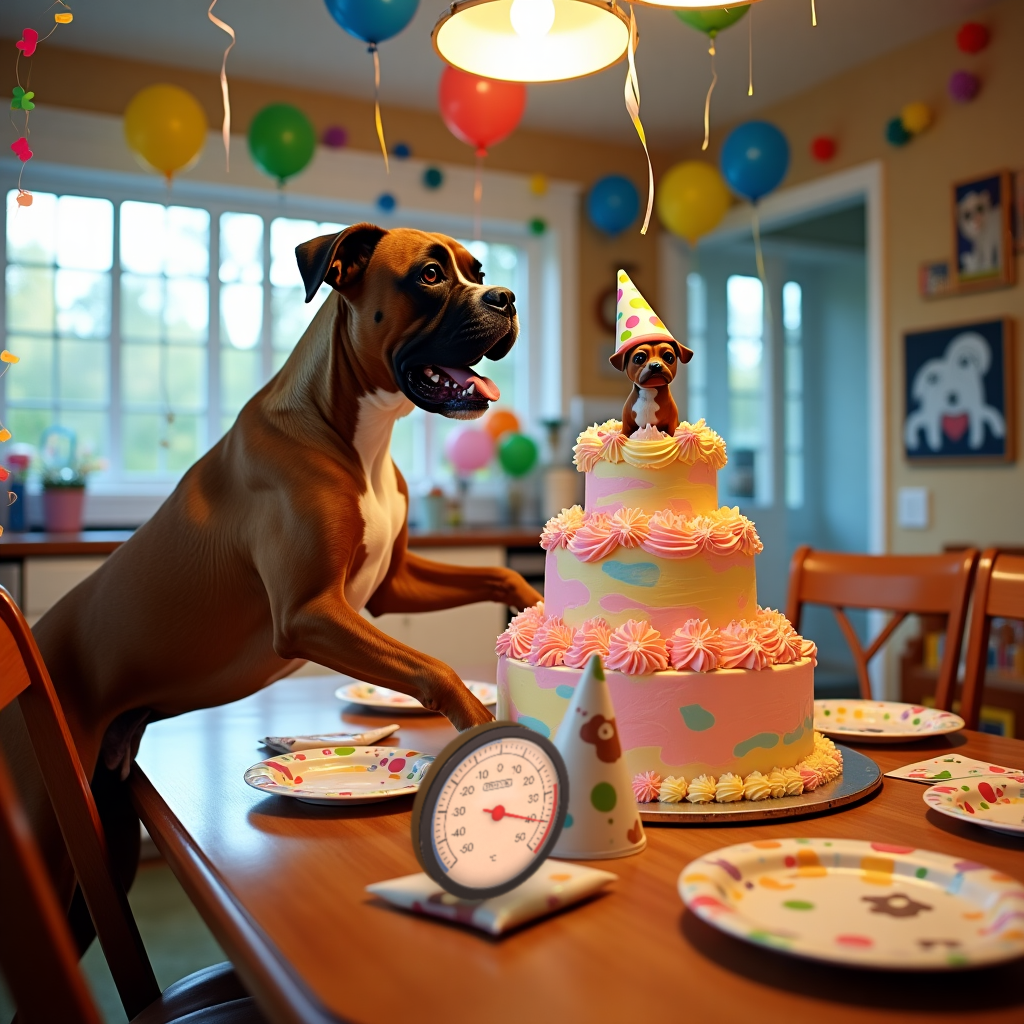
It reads 40 °C
